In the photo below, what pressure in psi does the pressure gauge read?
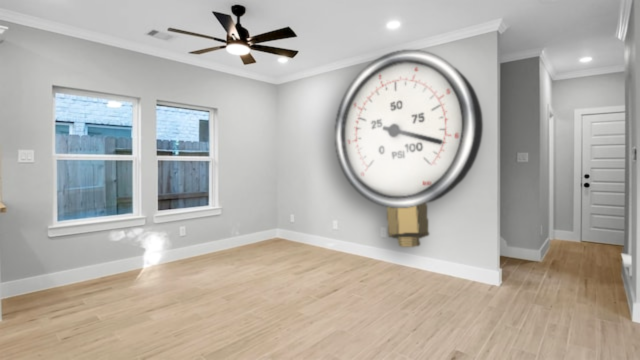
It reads 90 psi
